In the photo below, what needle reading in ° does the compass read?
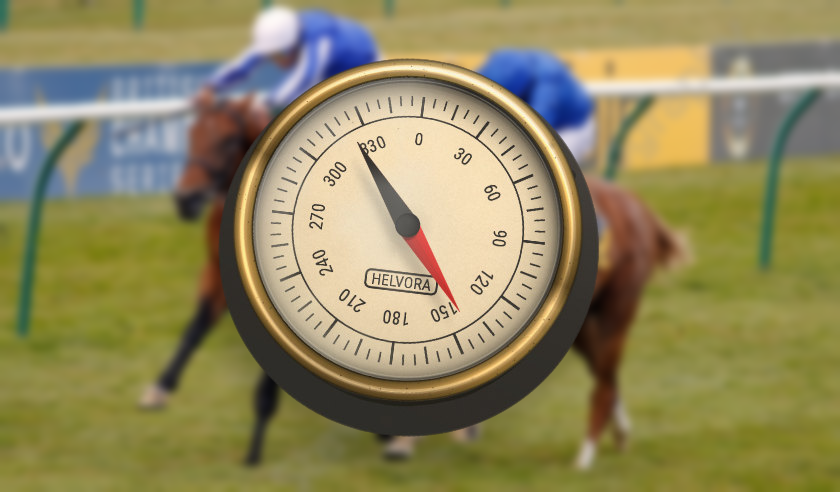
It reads 142.5 °
